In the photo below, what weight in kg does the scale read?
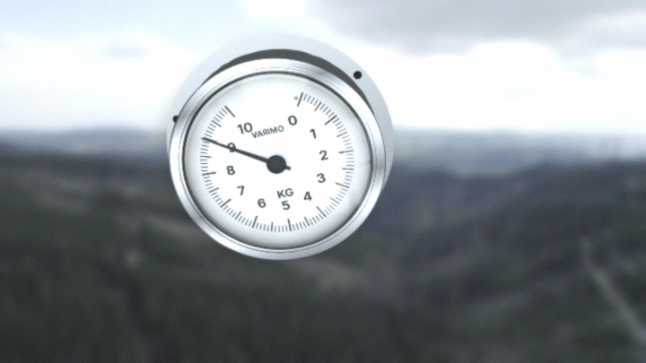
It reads 9 kg
